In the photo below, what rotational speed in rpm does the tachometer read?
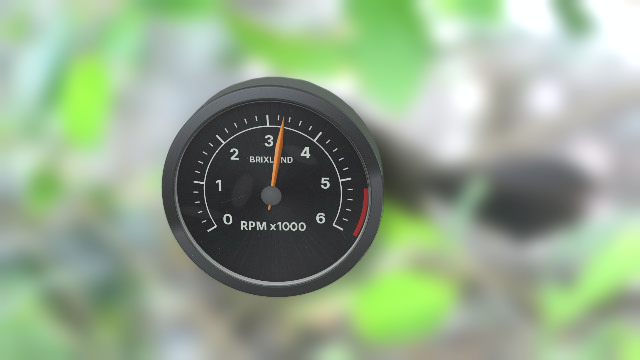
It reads 3300 rpm
